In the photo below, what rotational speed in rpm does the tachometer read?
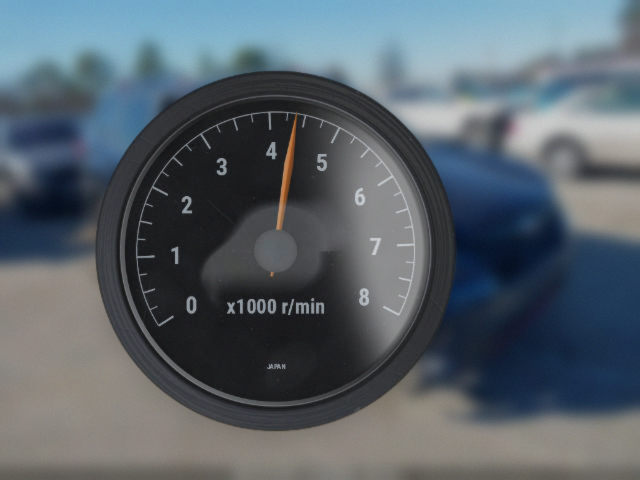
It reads 4375 rpm
